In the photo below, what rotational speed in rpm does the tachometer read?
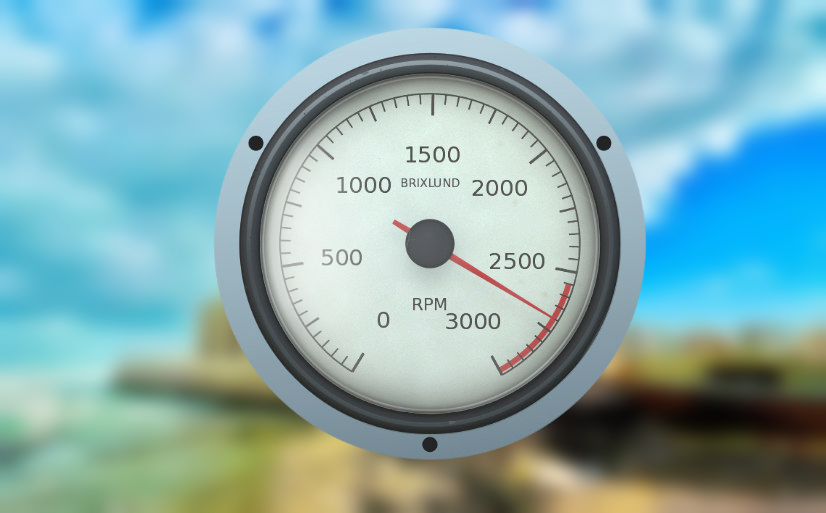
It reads 2700 rpm
